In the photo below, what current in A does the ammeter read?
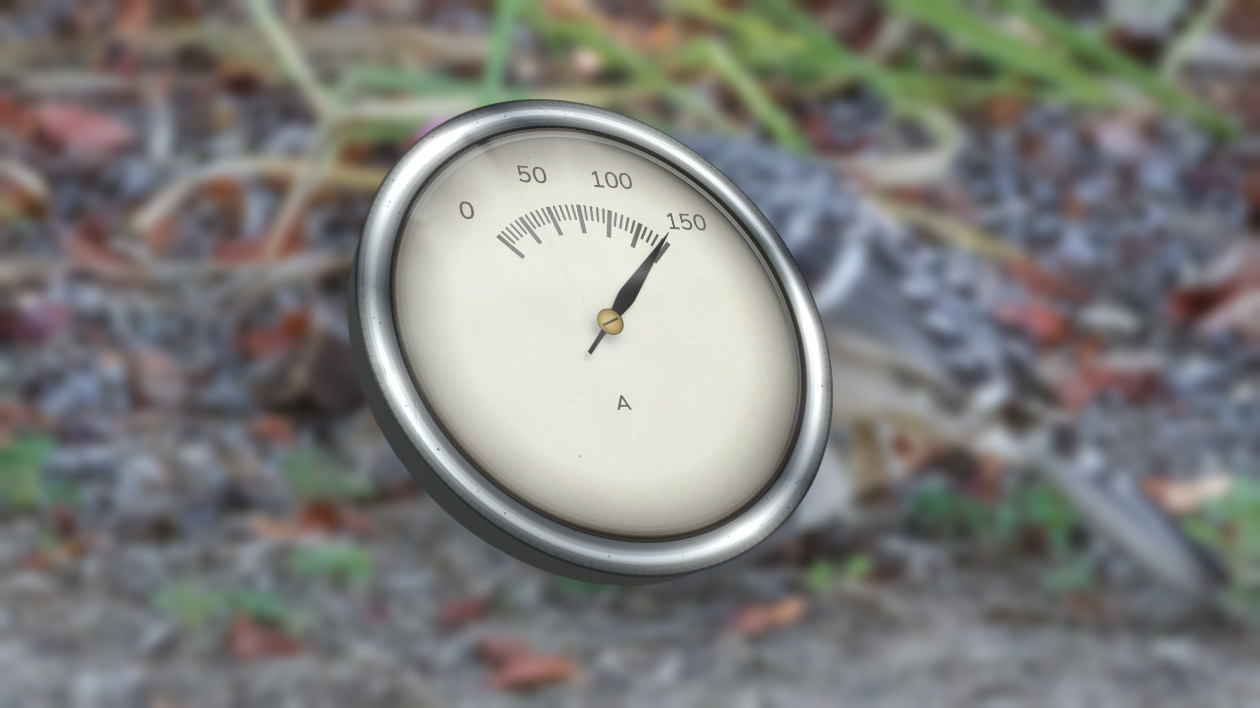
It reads 145 A
